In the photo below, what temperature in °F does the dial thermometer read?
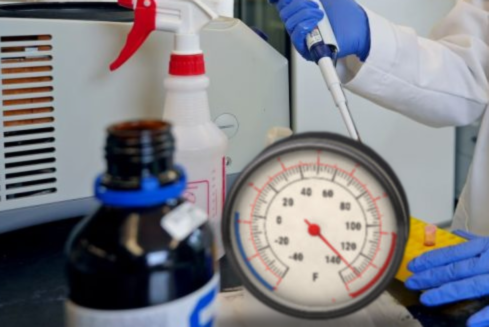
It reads 130 °F
